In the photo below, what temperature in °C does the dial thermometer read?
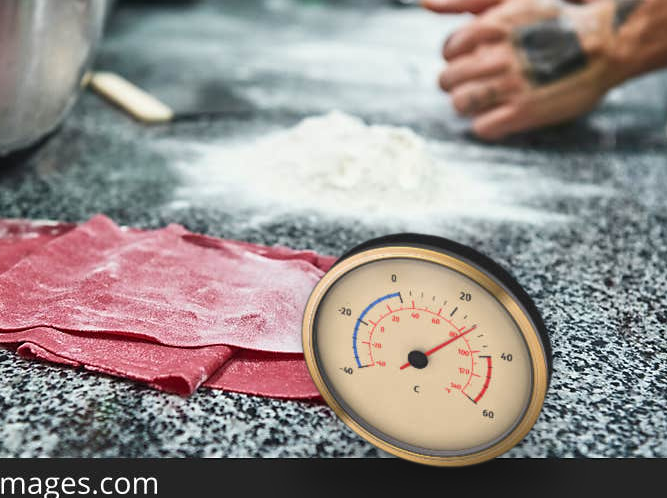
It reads 28 °C
